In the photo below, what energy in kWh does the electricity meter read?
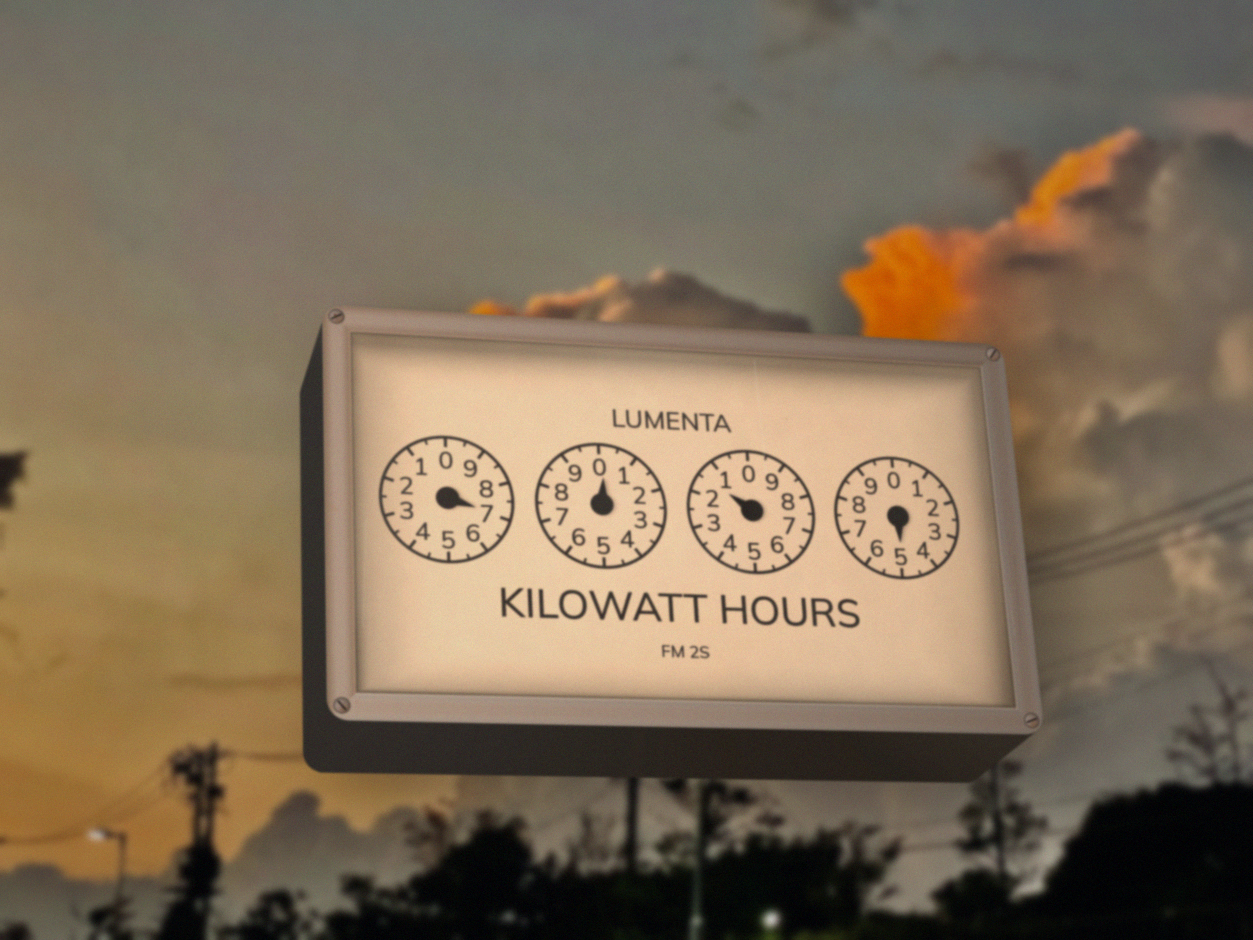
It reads 7015 kWh
